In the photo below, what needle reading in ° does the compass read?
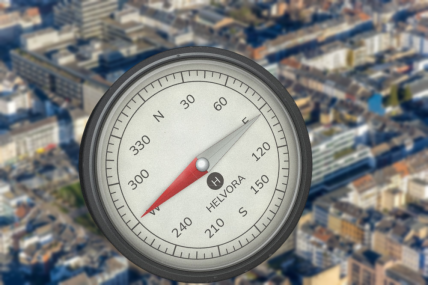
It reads 272.5 °
